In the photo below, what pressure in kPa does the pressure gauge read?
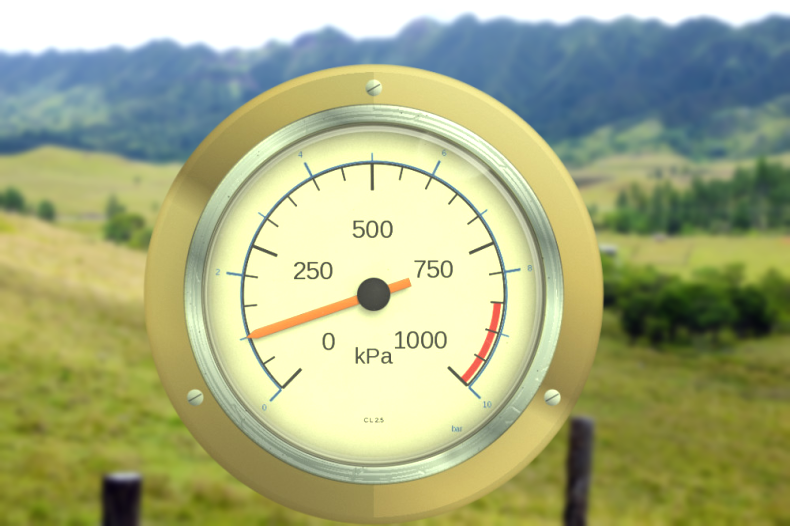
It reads 100 kPa
